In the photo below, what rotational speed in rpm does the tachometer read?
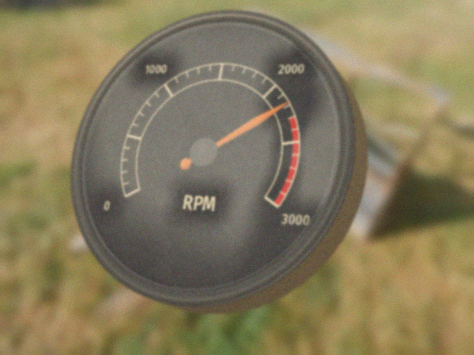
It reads 2200 rpm
